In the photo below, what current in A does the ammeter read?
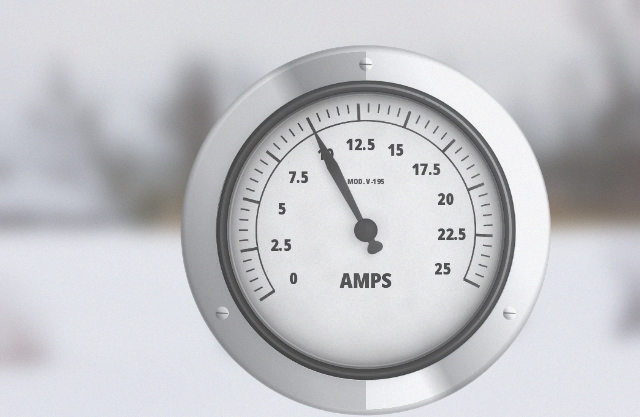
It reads 10 A
